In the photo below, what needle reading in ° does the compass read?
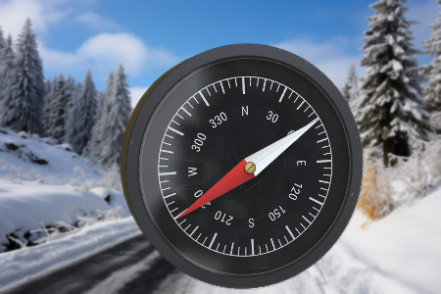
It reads 240 °
